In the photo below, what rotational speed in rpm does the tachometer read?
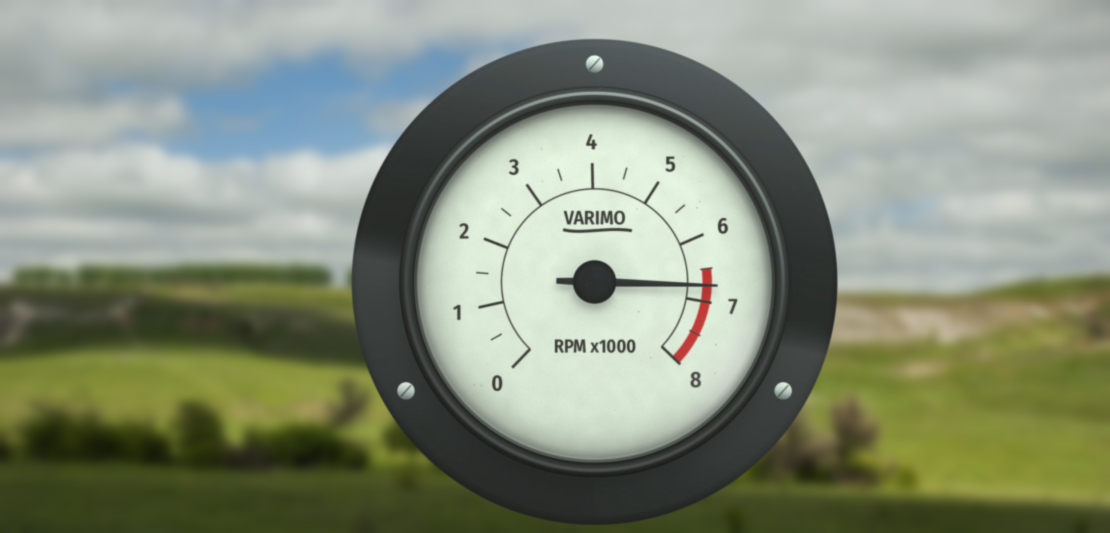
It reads 6750 rpm
